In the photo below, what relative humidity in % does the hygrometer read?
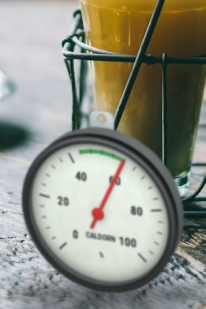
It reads 60 %
